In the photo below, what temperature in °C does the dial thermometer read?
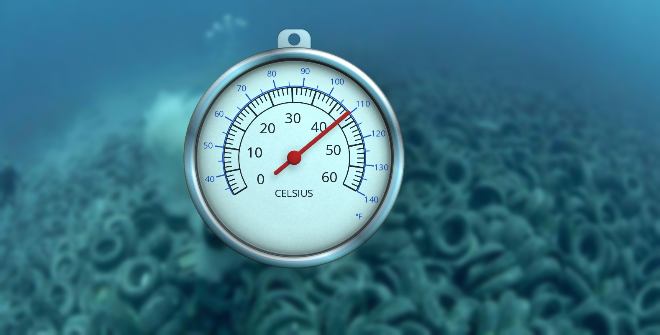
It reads 43 °C
